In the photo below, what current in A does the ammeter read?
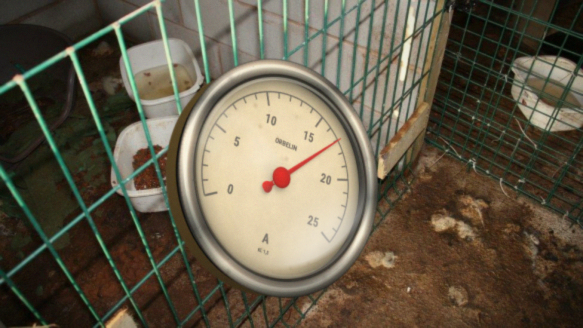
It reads 17 A
